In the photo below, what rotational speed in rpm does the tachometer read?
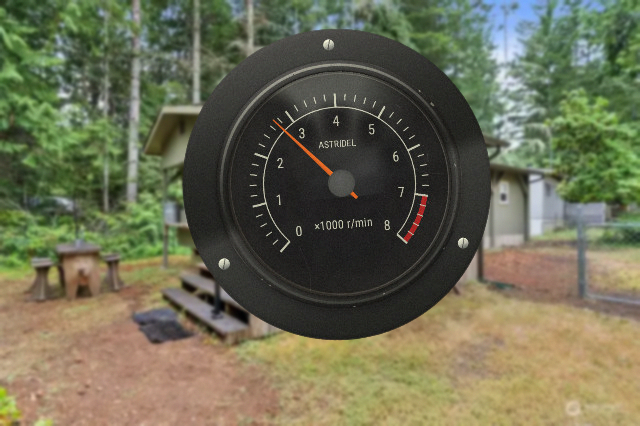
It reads 2700 rpm
